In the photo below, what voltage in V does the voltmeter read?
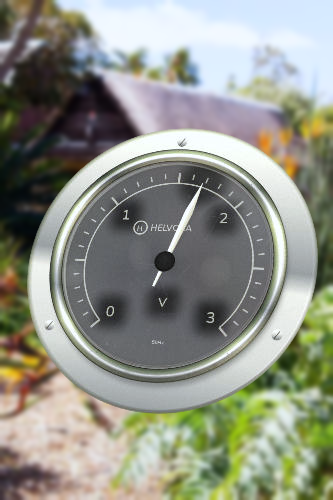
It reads 1.7 V
